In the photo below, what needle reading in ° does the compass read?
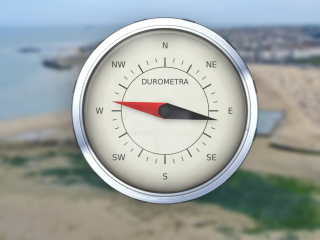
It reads 280 °
